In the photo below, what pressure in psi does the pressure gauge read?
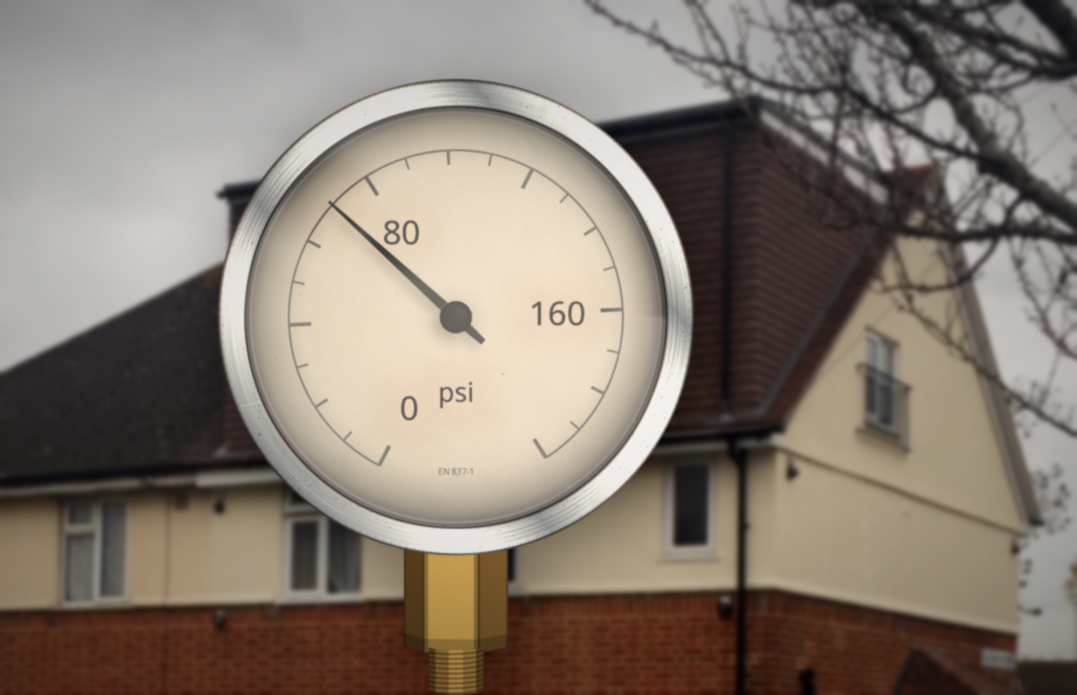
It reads 70 psi
